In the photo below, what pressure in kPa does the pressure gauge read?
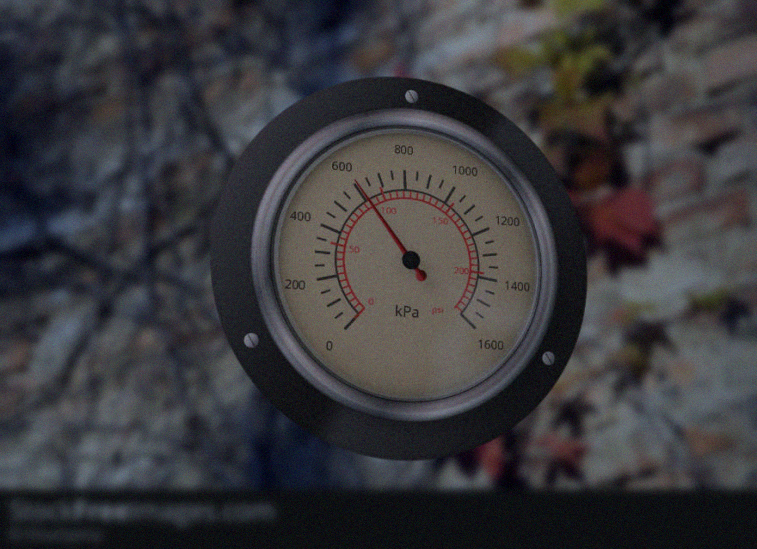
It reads 600 kPa
